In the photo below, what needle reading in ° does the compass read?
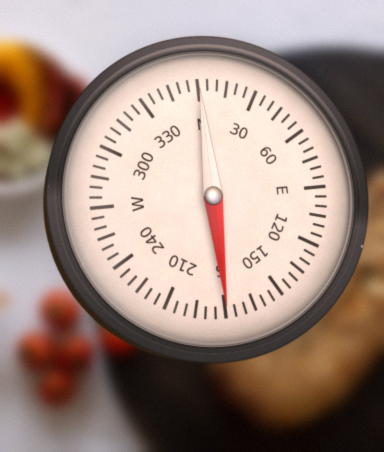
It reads 180 °
